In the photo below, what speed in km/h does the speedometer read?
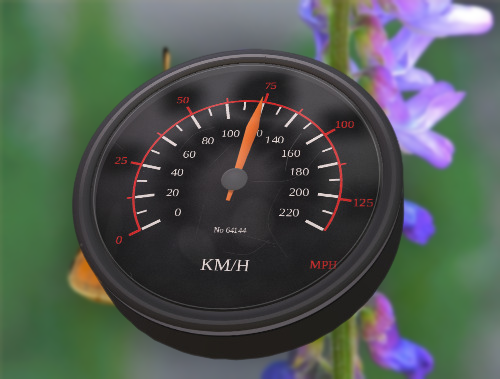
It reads 120 km/h
